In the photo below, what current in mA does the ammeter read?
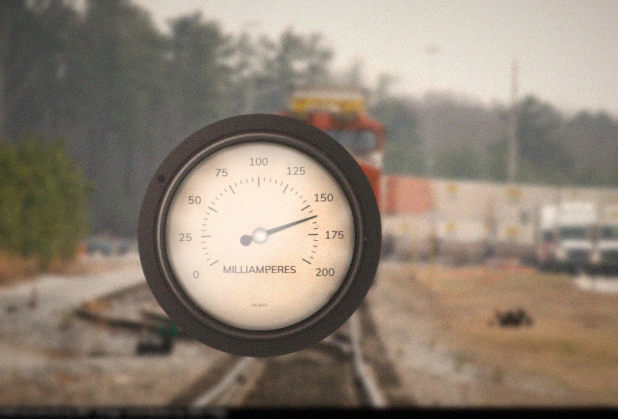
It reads 160 mA
